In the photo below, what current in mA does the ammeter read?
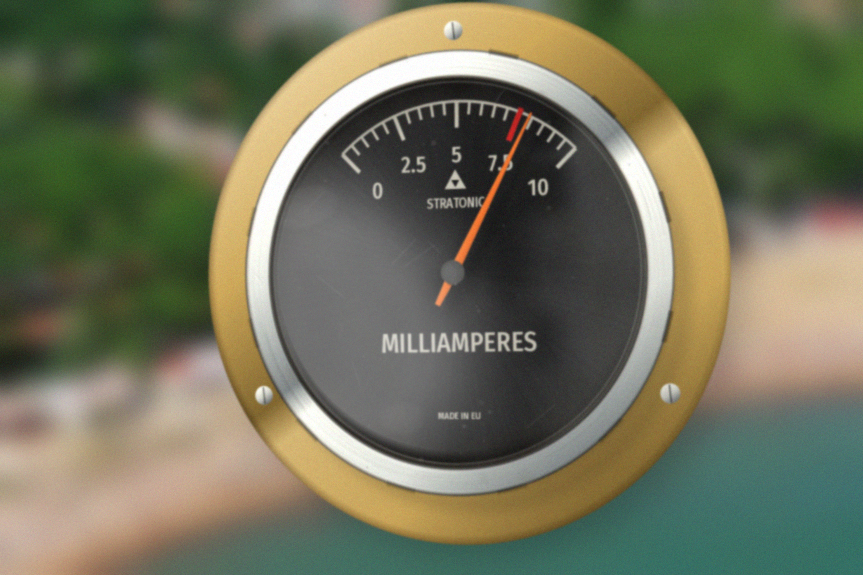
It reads 8 mA
